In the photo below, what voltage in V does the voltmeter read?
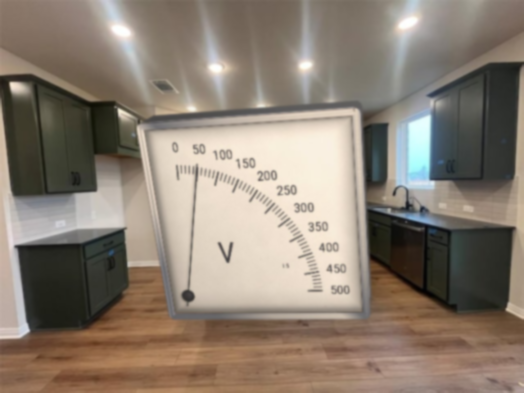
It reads 50 V
